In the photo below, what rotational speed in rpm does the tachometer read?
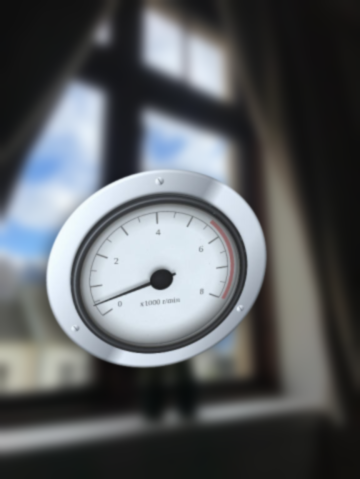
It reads 500 rpm
